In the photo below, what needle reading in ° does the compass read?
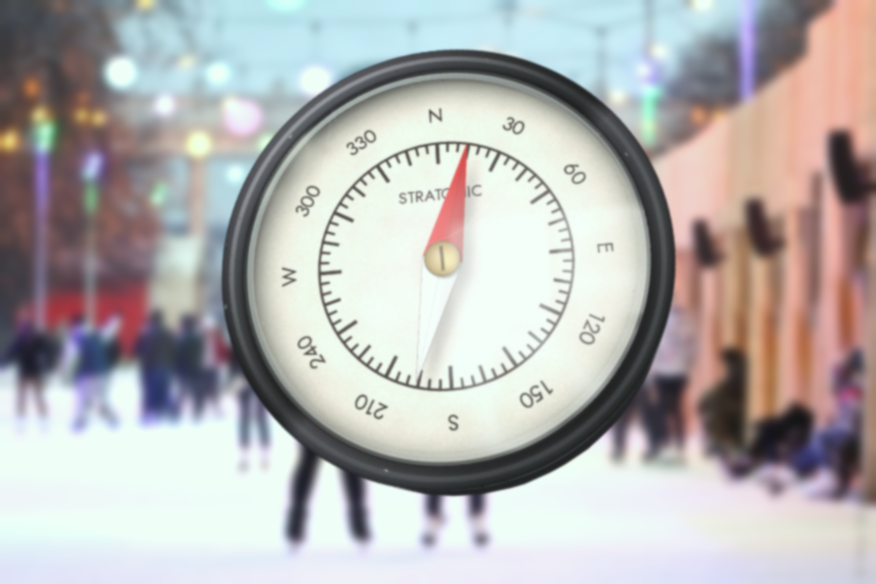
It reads 15 °
